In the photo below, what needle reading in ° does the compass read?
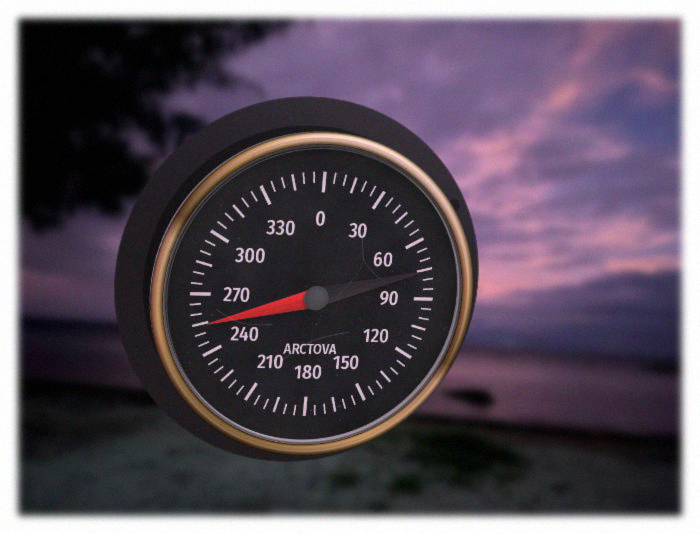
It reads 255 °
